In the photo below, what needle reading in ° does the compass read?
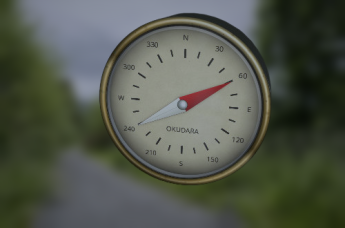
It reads 60 °
